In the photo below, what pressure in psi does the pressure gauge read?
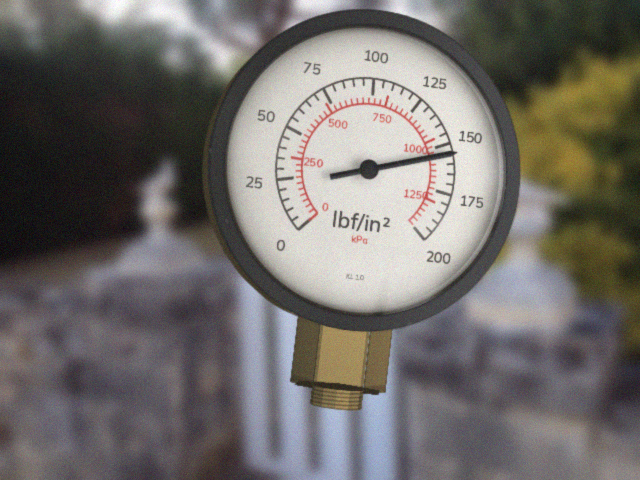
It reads 155 psi
